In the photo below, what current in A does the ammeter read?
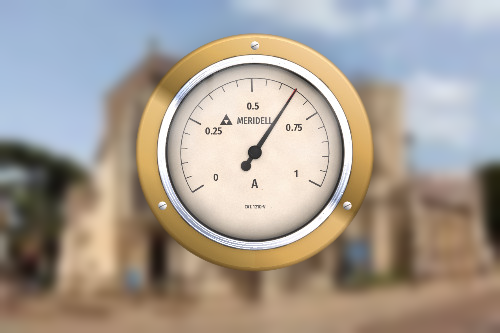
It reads 0.65 A
